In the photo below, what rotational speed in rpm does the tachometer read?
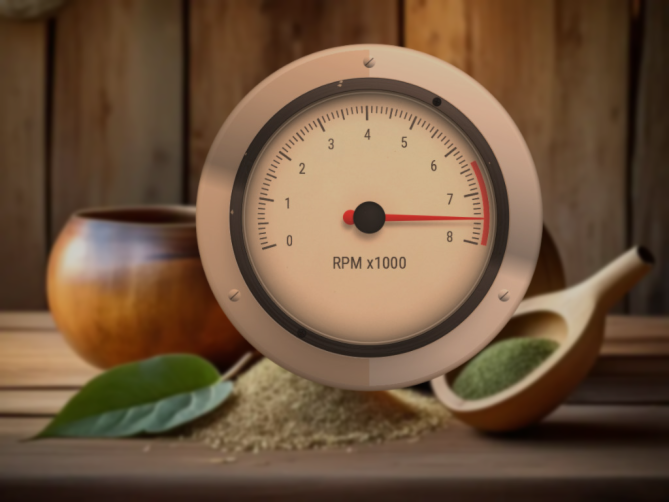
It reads 7500 rpm
